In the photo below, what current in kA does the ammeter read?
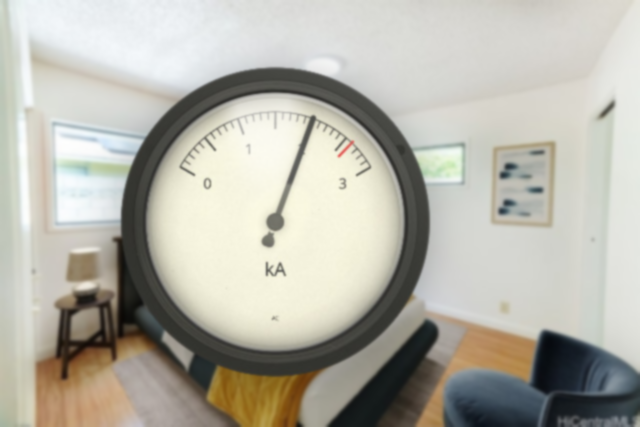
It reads 2 kA
